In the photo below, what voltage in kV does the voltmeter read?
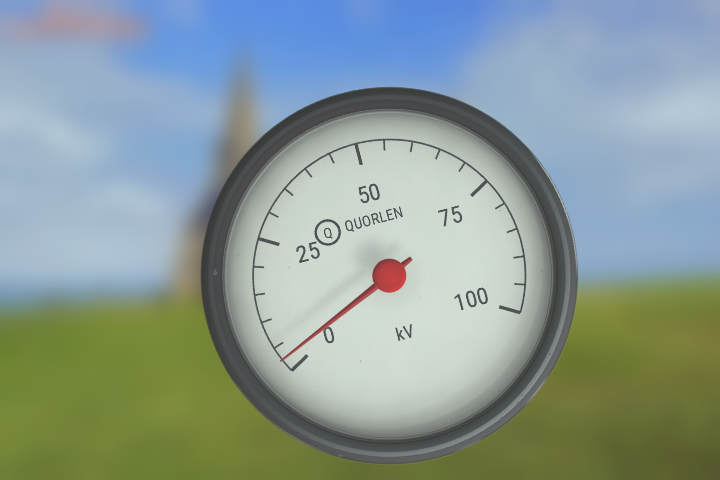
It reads 2.5 kV
